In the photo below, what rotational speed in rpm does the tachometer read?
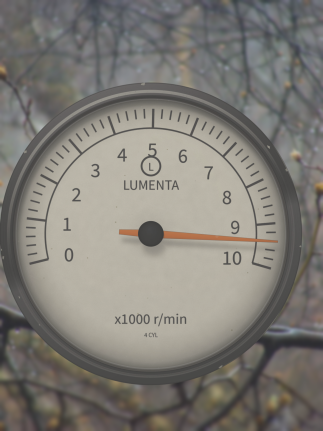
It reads 9400 rpm
